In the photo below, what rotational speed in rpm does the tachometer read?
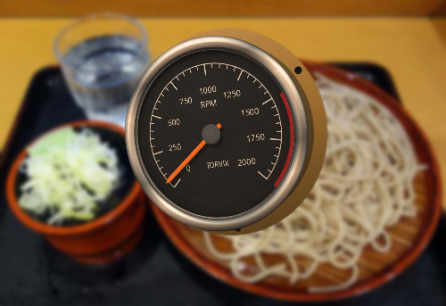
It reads 50 rpm
